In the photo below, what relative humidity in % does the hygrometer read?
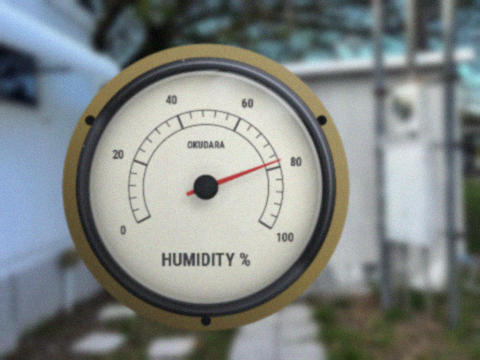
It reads 78 %
